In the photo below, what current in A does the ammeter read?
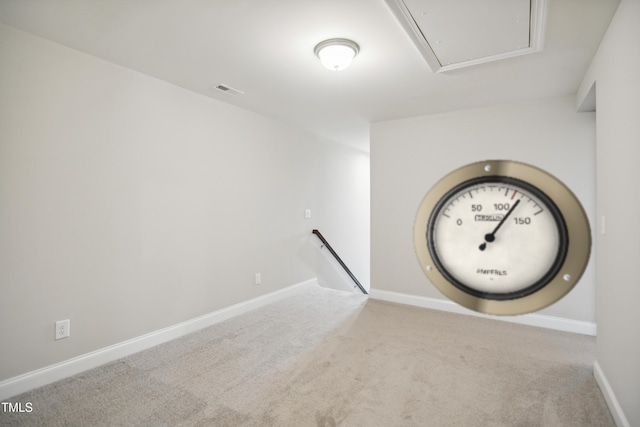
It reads 120 A
